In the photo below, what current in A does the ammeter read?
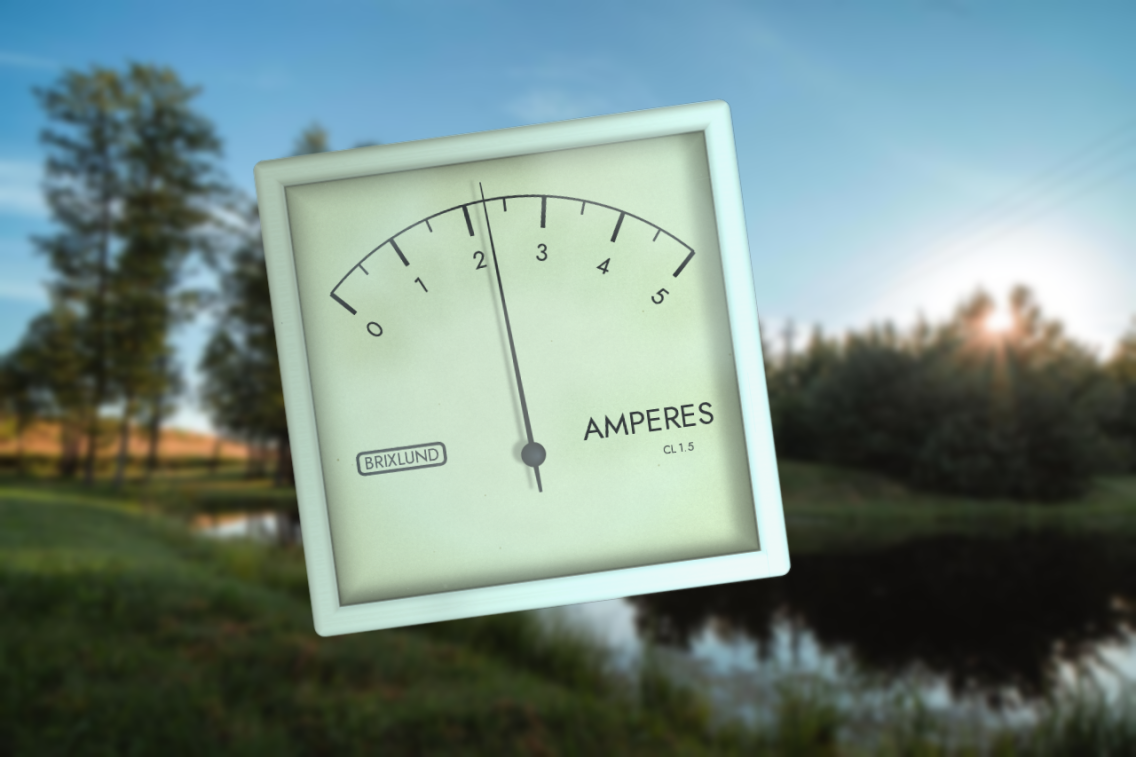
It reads 2.25 A
